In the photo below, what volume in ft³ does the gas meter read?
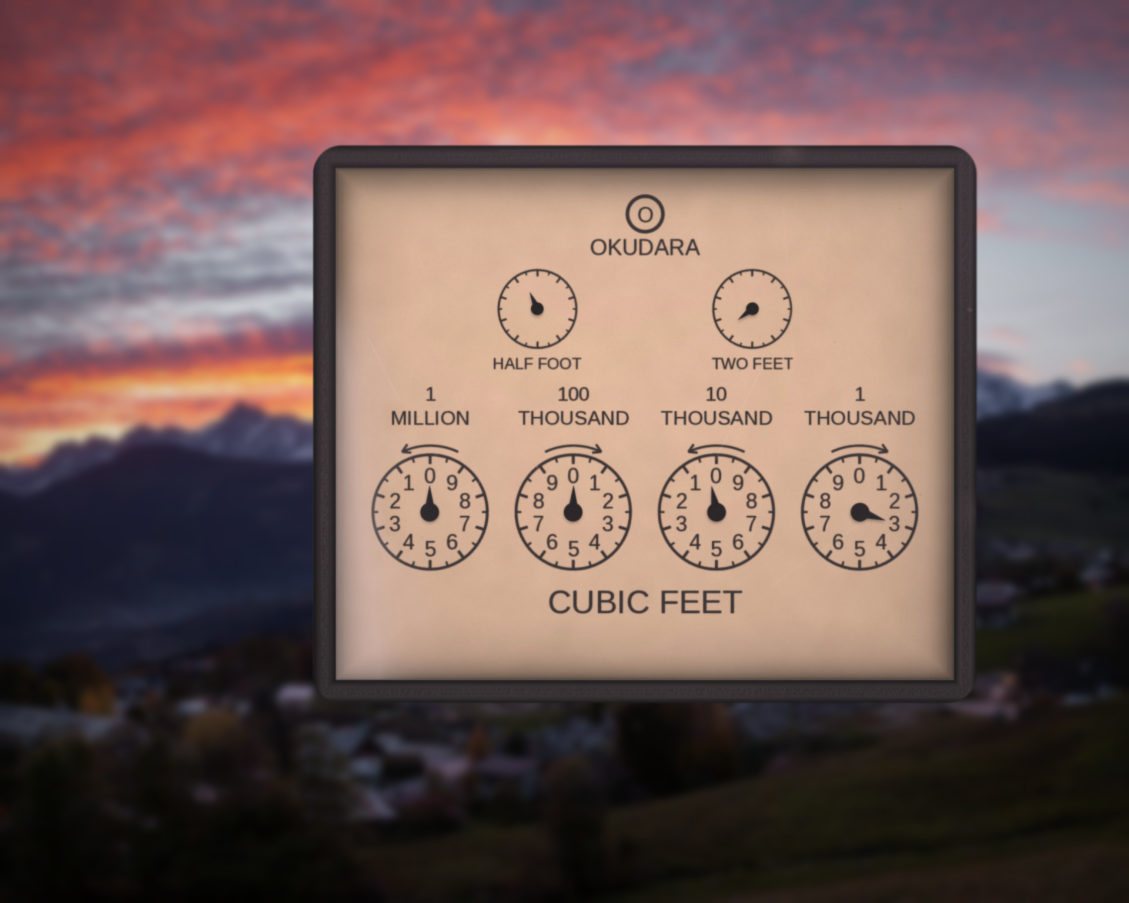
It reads 300 ft³
